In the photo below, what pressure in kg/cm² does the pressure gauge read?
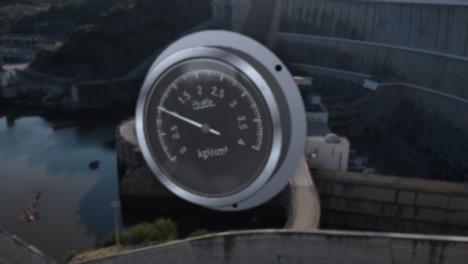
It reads 1 kg/cm²
